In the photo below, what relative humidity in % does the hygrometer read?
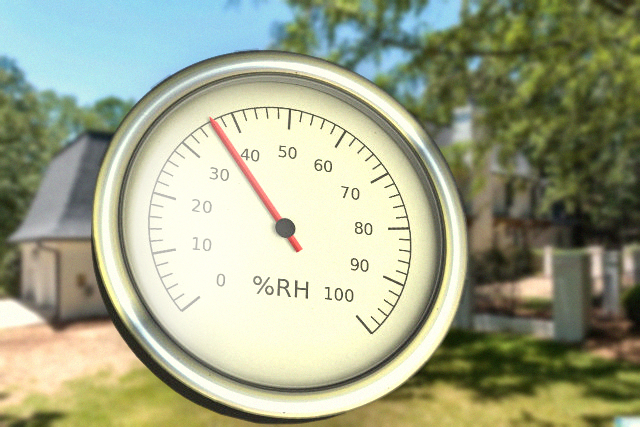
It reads 36 %
